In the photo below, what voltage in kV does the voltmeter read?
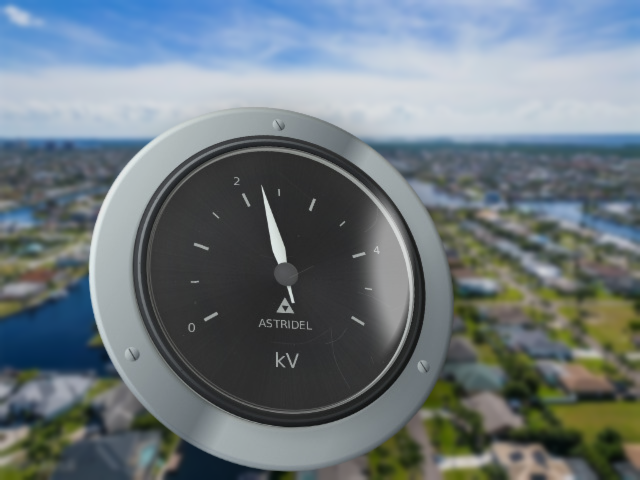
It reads 2.25 kV
